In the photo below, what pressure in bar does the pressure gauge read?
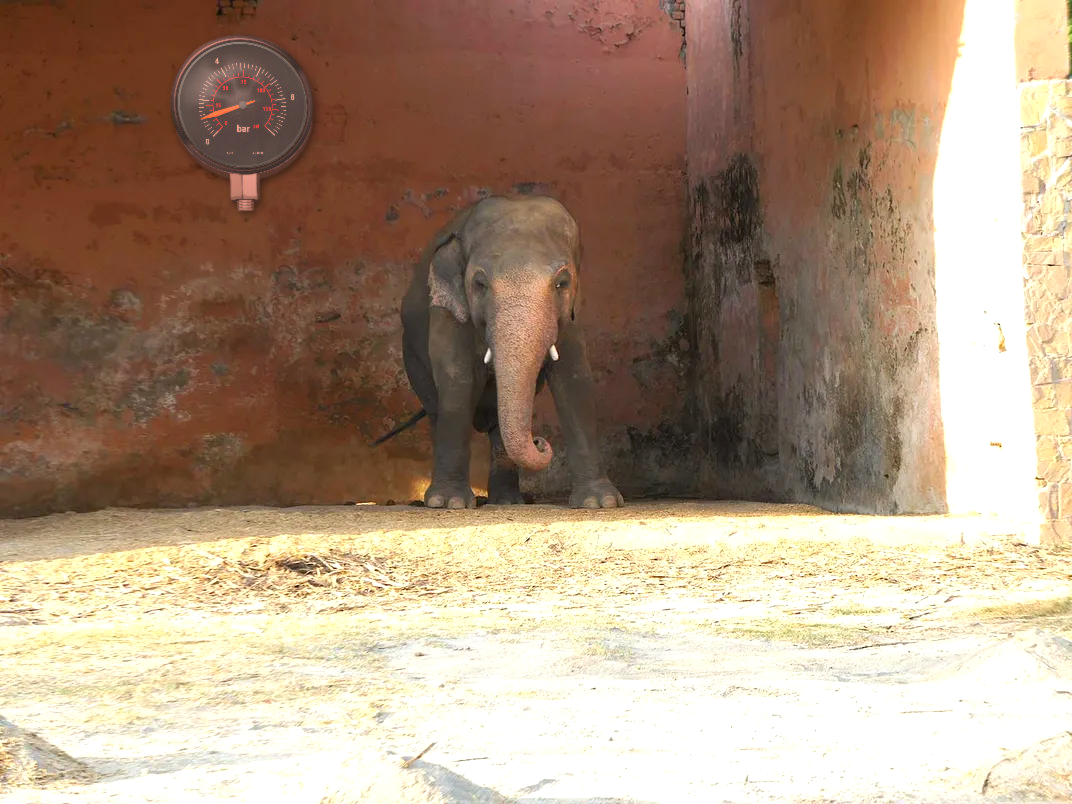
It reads 1 bar
